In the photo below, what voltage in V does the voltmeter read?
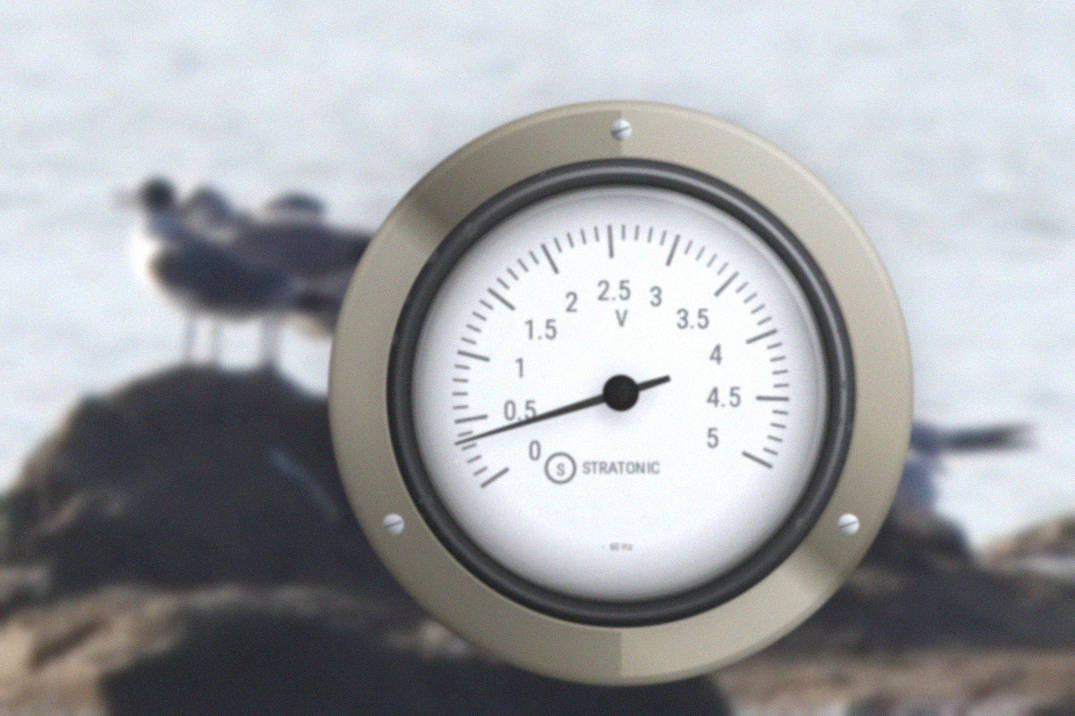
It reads 0.35 V
